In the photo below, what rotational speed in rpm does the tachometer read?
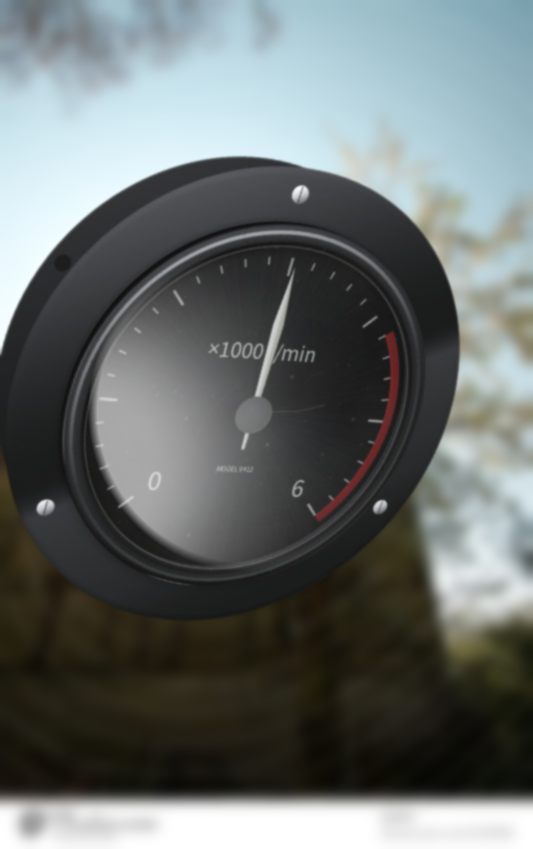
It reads 3000 rpm
